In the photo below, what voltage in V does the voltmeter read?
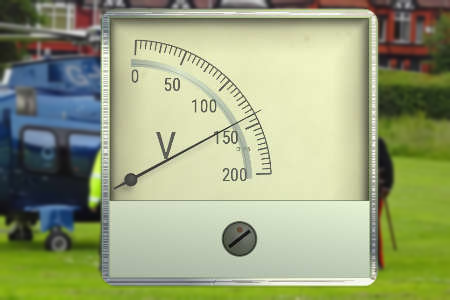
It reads 140 V
